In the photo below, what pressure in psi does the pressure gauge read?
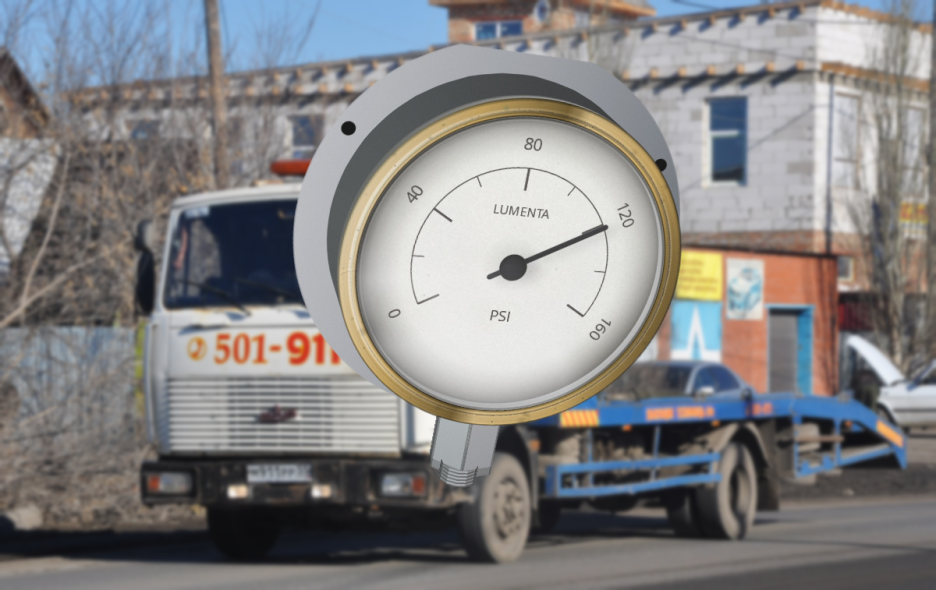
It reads 120 psi
